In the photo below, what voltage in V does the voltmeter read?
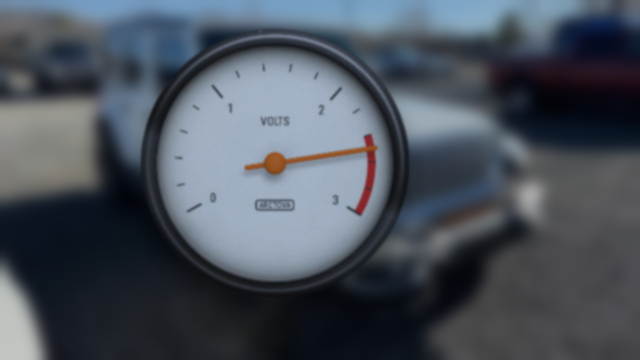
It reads 2.5 V
